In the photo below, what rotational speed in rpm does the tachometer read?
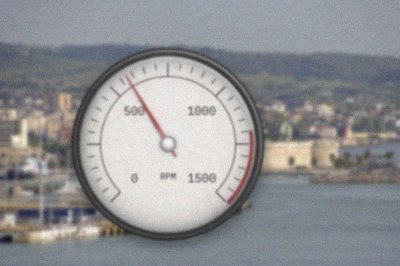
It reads 575 rpm
